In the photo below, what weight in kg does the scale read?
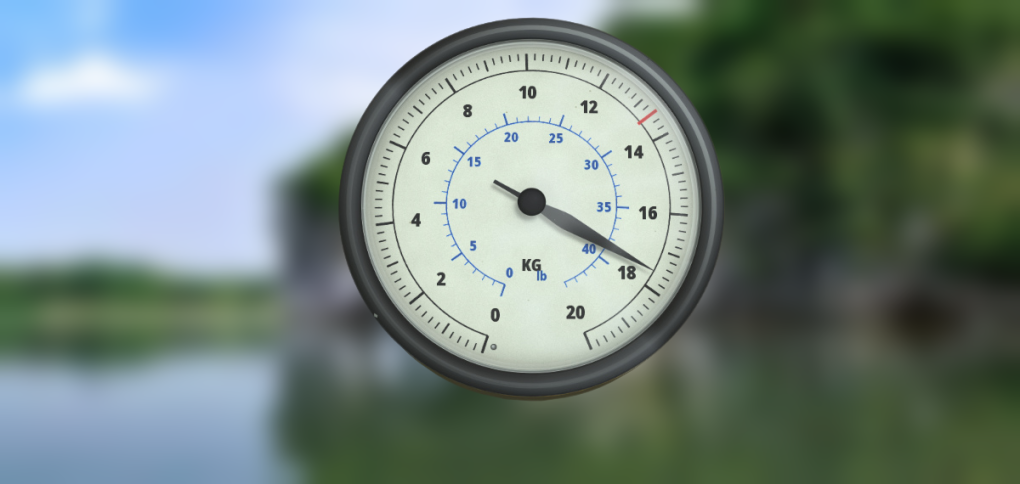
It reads 17.6 kg
